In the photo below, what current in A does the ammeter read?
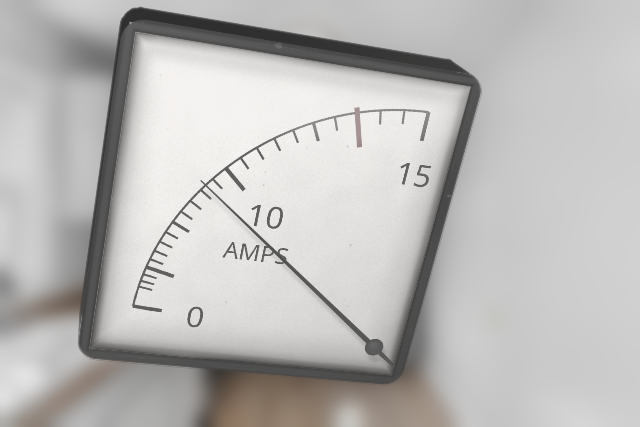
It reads 9.25 A
